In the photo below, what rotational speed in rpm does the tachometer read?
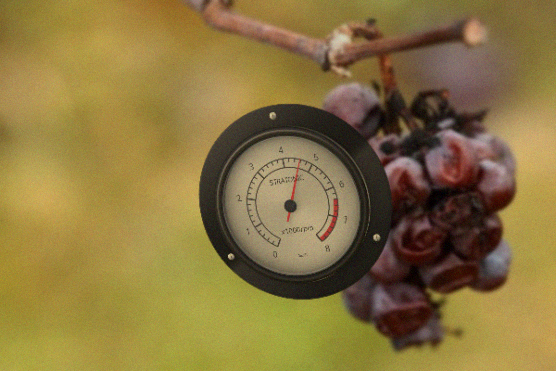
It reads 4600 rpm
